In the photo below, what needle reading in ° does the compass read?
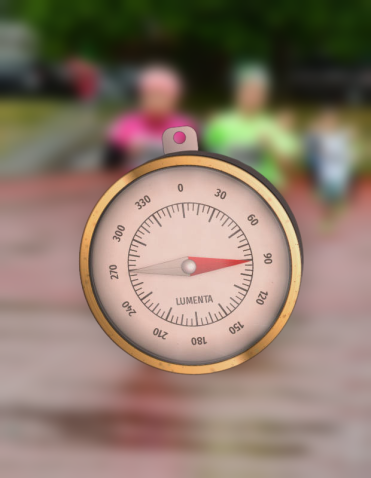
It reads 90 °
